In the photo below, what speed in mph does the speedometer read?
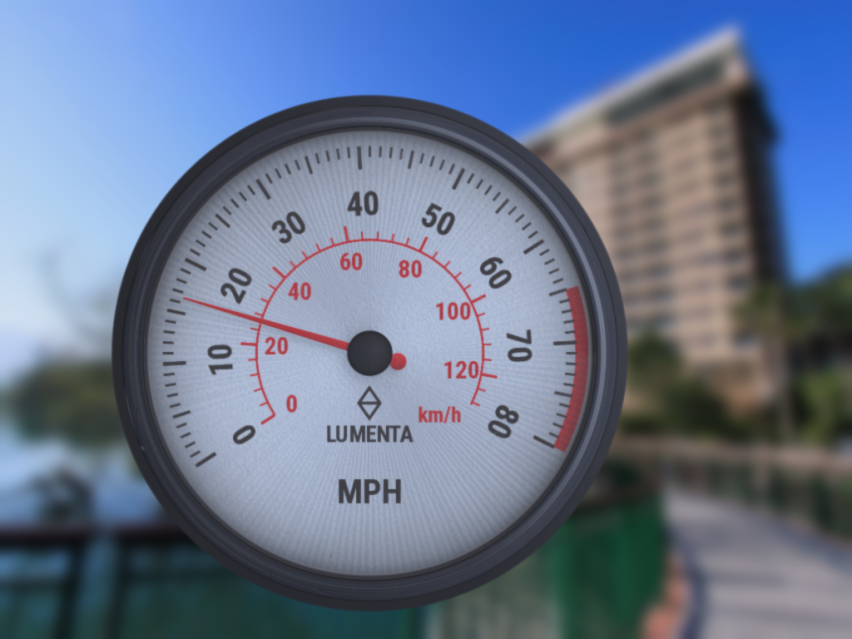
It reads 16.5 mph
